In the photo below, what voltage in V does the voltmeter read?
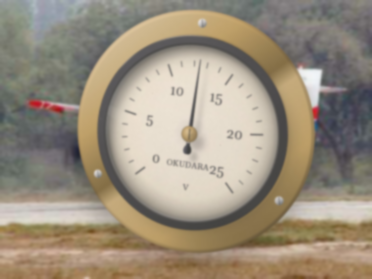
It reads 12.5 V
